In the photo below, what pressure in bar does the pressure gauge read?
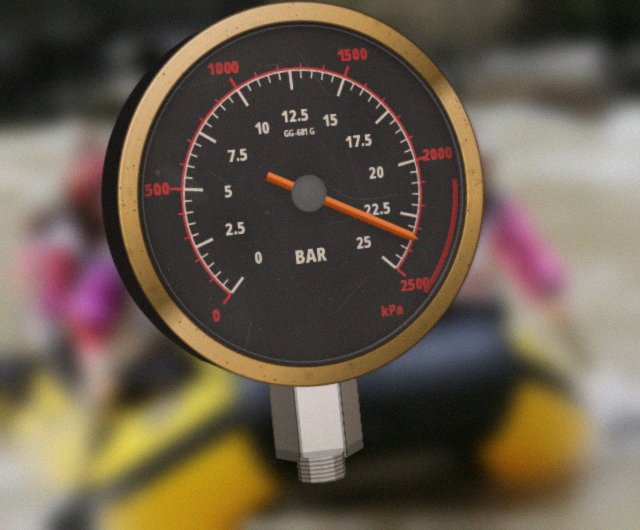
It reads 23.5 bar
